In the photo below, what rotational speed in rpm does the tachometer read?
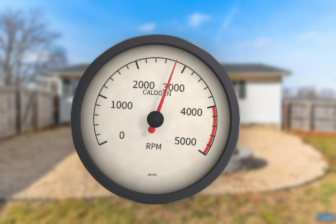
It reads 2800 rpm
